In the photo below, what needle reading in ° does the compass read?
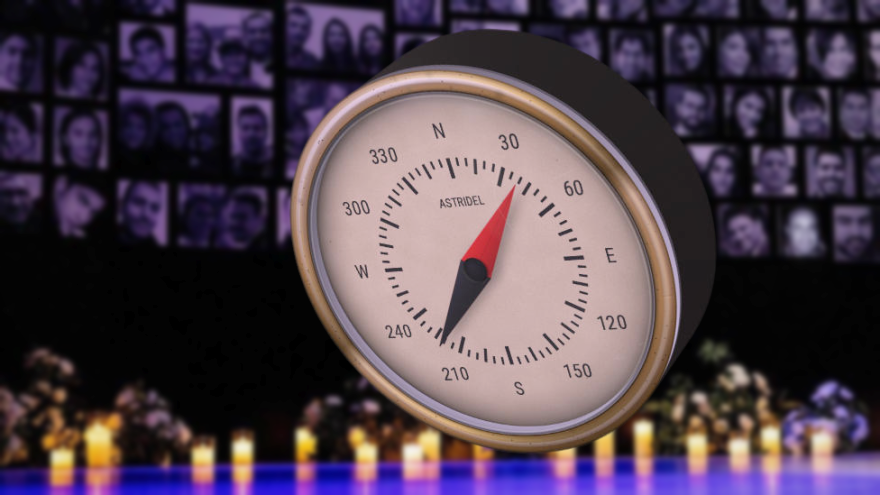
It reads 40 °
